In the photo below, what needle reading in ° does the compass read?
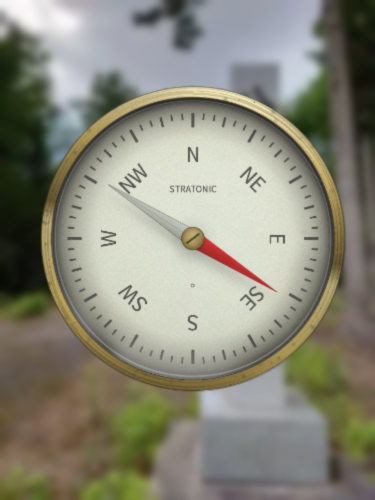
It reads 122.5 °
